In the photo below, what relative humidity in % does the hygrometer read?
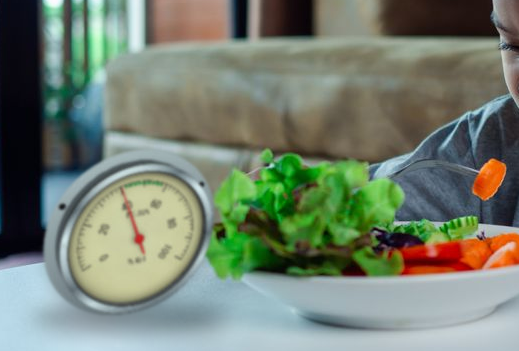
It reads 40 %
